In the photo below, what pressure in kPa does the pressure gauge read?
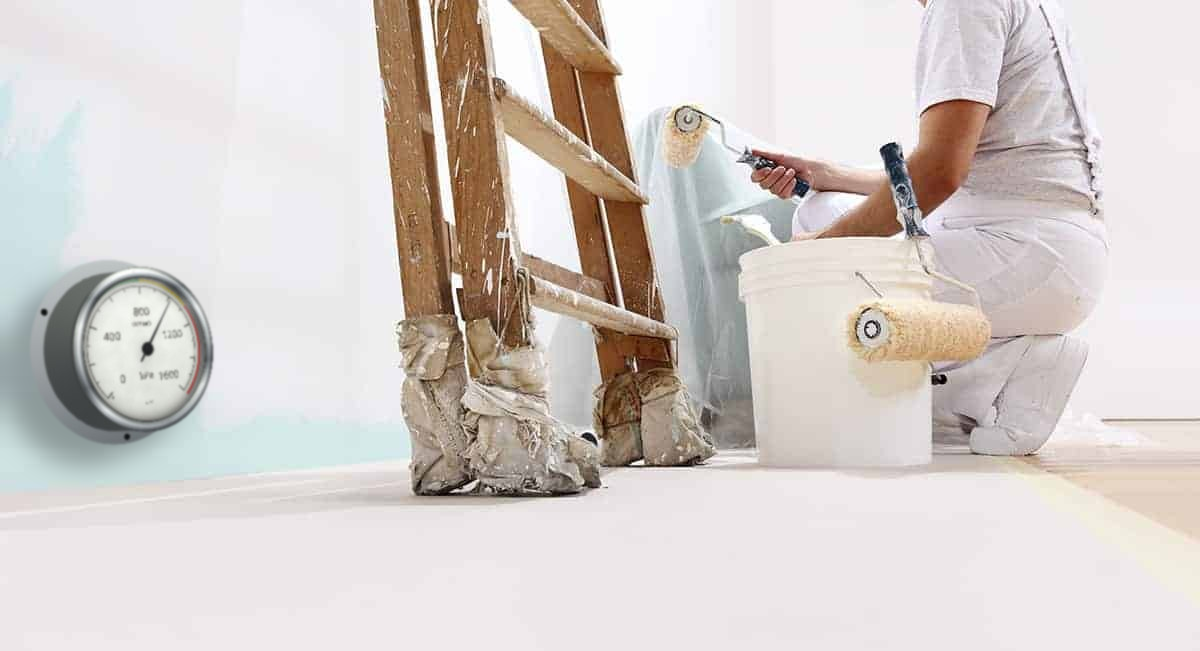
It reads 1000 kPa
